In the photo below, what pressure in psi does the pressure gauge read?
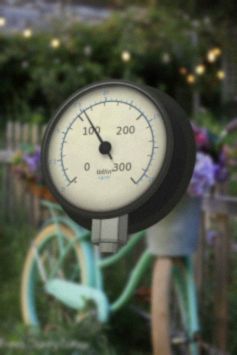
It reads 110 psi
